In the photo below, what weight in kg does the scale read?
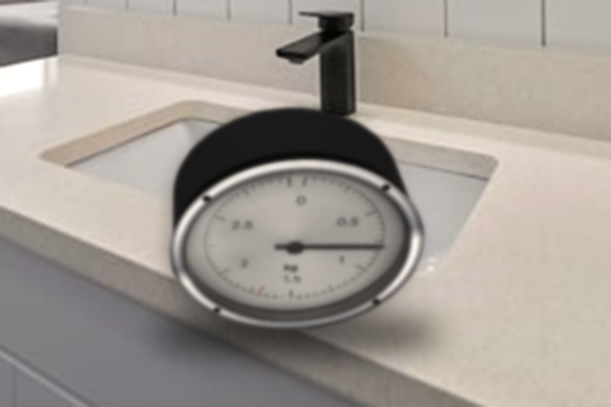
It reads 0.75 kg
